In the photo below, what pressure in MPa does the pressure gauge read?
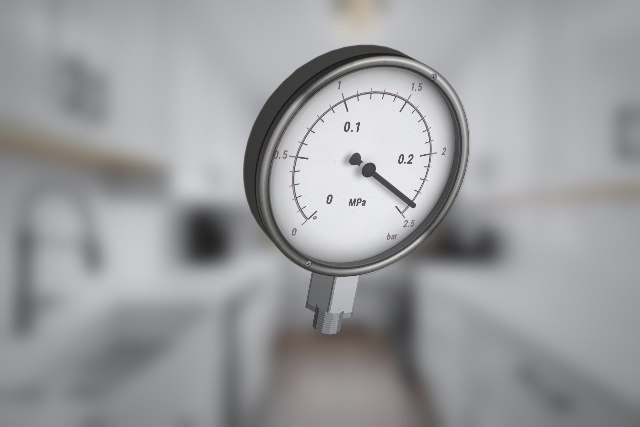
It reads 0.24 MPa
